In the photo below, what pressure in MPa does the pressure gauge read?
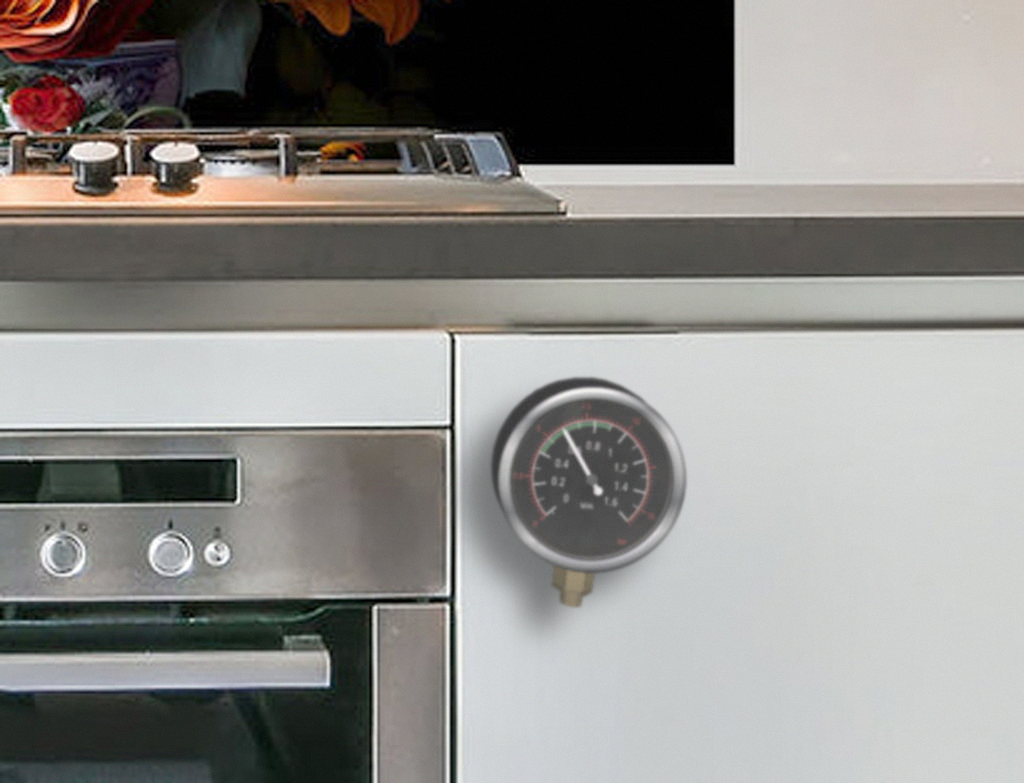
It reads 0.6 MPa
